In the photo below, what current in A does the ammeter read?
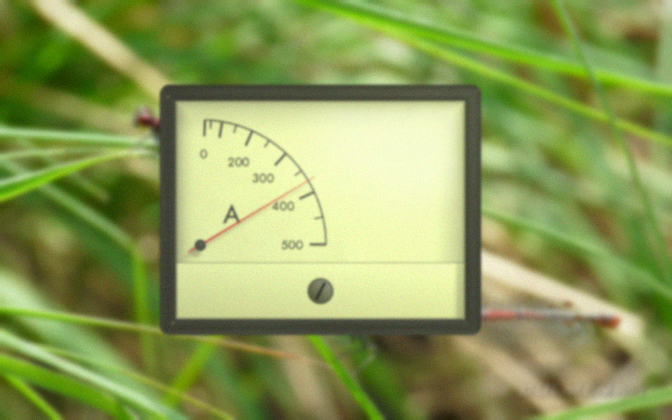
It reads 375 A
